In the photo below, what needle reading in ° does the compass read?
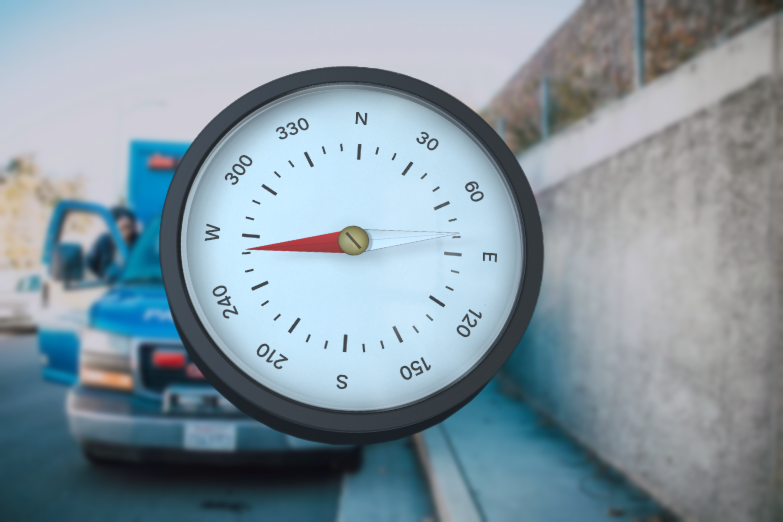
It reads 260 °
